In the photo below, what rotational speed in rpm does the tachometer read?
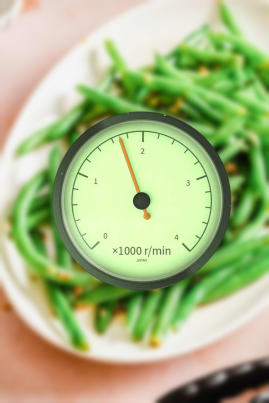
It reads 1700 rpm
